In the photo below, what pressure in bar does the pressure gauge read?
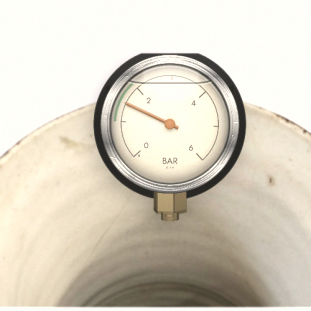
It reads 1.5 bar
